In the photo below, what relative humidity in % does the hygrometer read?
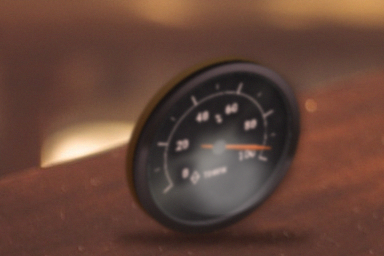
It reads 95 %
